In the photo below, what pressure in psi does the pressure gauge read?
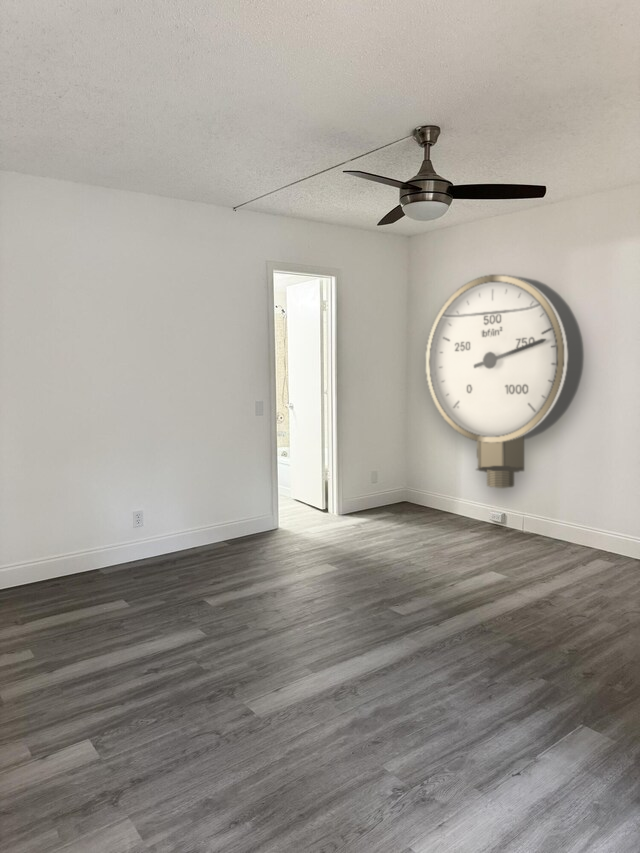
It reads 775 psi
